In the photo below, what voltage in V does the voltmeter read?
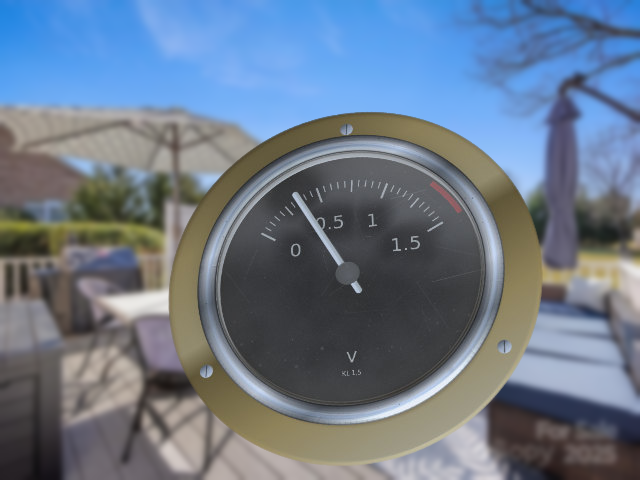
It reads 0.35 V
